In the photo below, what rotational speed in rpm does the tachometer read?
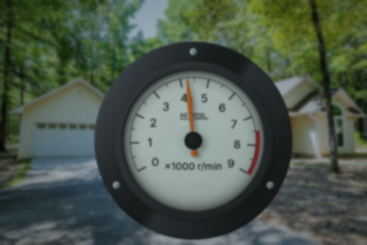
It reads 4250 rpm
